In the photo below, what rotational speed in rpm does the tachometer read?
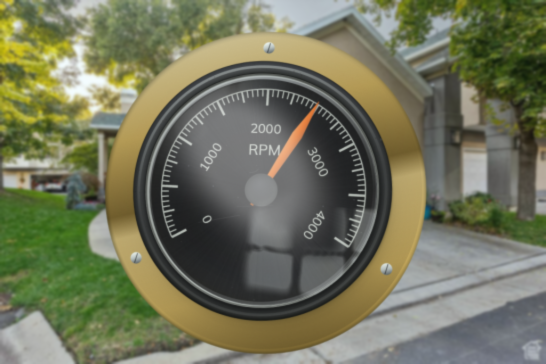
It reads 2500 rpm
